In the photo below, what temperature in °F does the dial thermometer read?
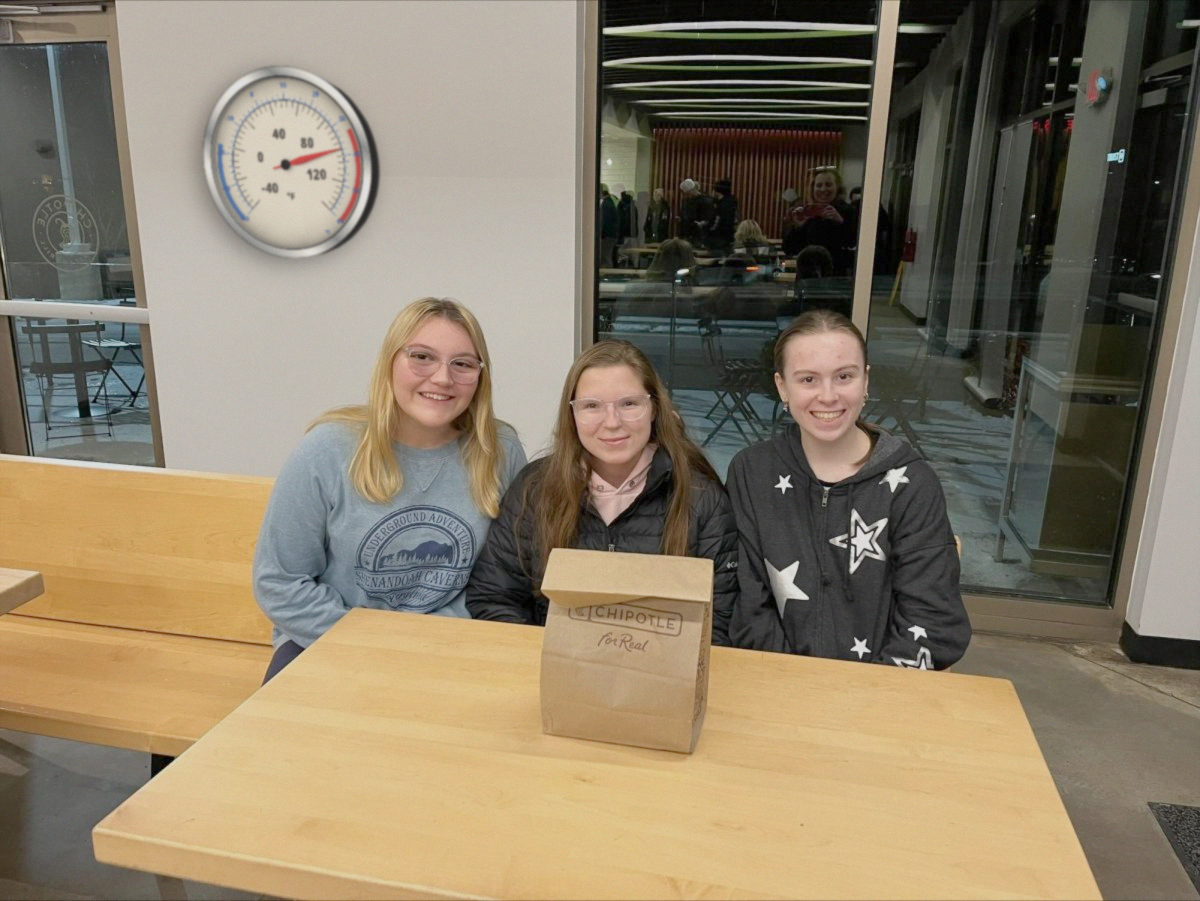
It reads 100 °F
